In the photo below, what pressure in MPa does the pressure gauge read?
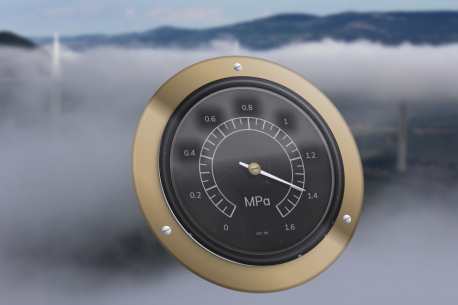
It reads 1.4 MPa
